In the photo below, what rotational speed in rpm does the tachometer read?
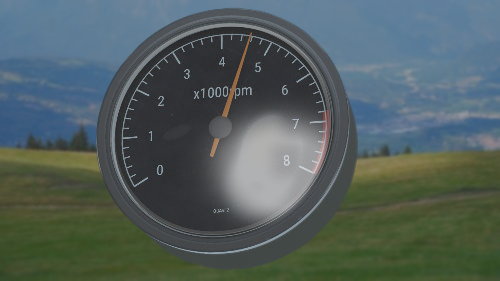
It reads 4600 rpm
